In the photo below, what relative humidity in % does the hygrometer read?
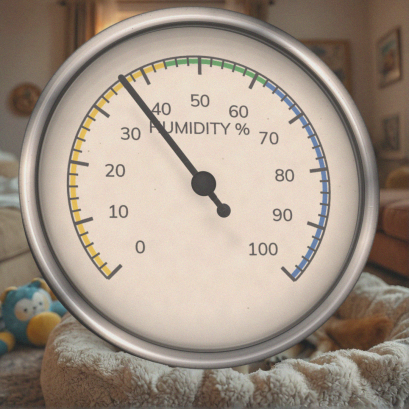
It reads 36 %
